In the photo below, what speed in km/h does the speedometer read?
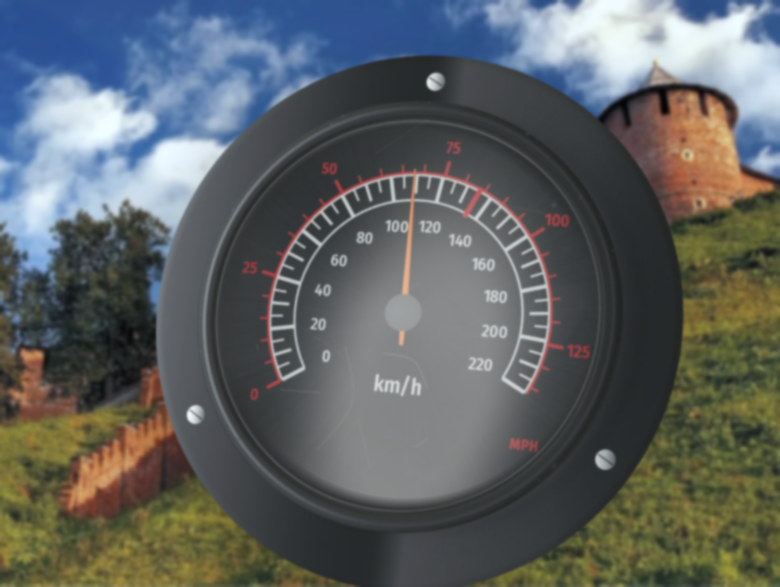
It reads 110 km/h
